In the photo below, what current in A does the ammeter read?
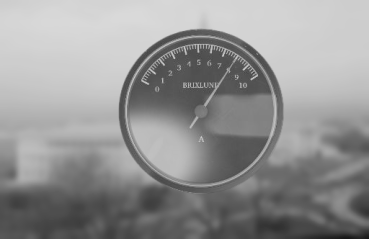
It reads 8 A
